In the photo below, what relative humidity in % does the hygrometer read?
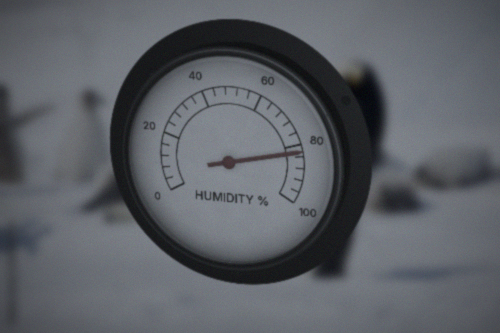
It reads 82 %
